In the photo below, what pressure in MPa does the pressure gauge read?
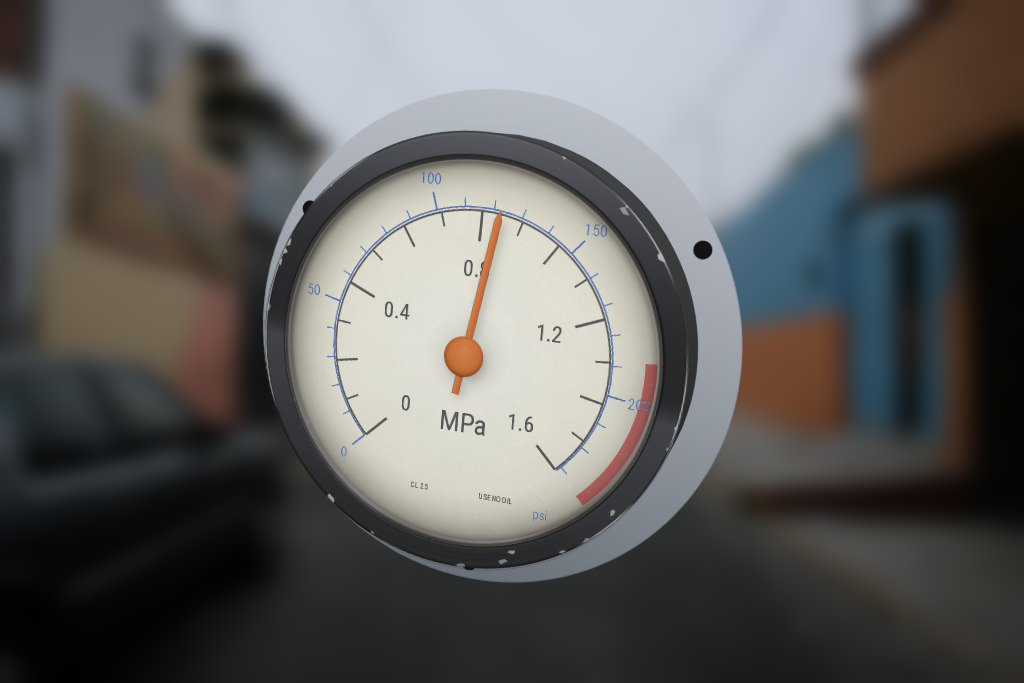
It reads 0.85 MPa
